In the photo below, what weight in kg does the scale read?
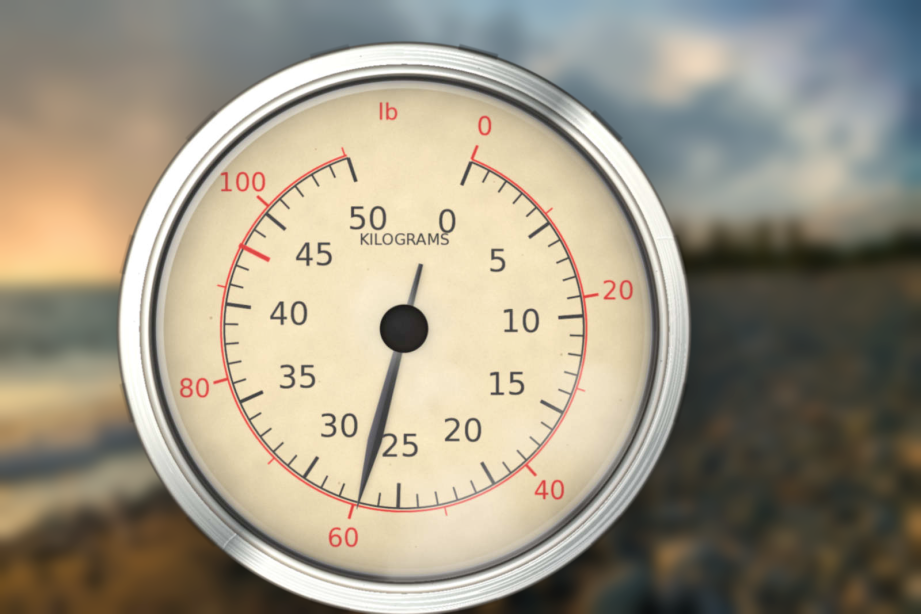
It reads 27 kg
